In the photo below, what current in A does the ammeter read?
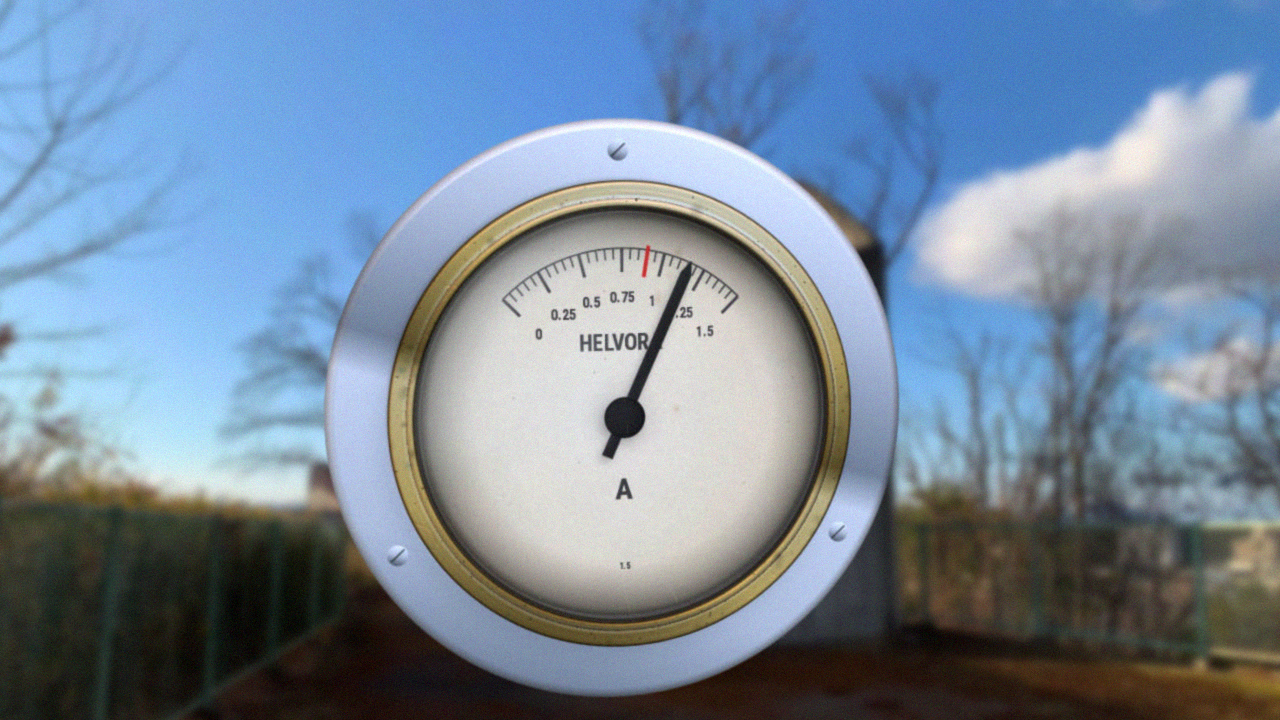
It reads 1.15 A
